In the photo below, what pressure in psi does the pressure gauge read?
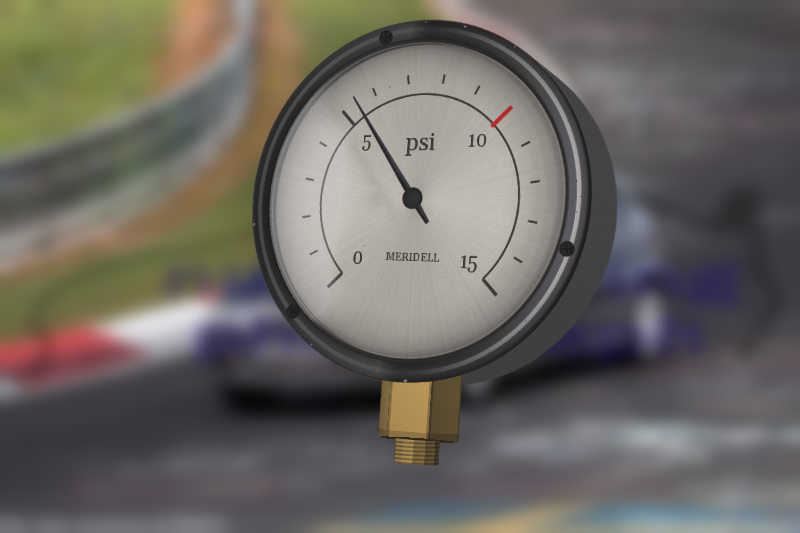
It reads 5.5 psi
